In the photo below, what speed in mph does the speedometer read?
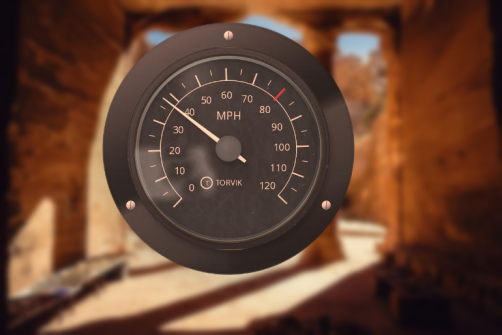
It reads 37.5 mph
